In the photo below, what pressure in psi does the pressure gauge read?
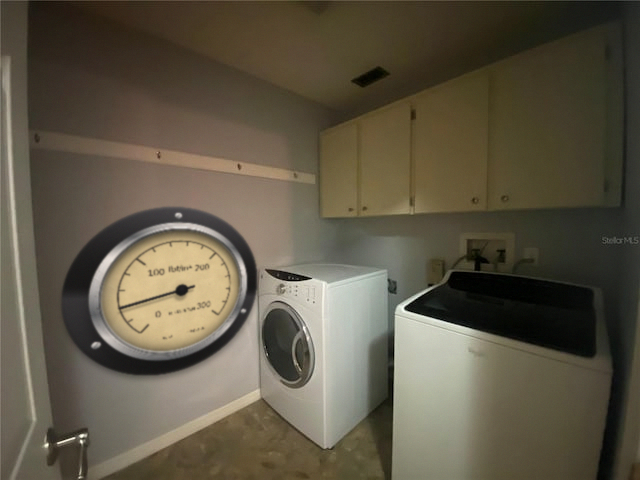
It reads 40 psi
